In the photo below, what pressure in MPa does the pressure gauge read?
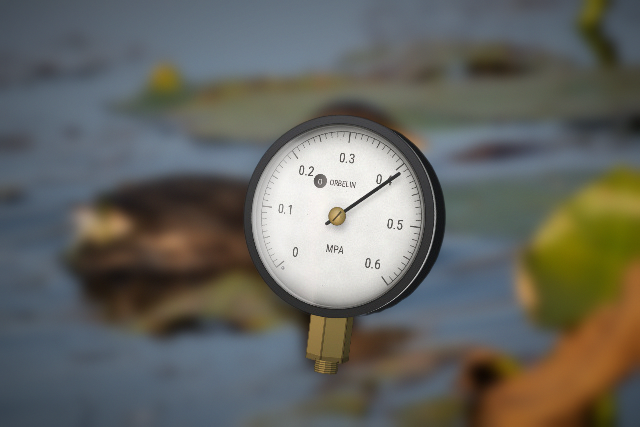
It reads 0.41 MPa
